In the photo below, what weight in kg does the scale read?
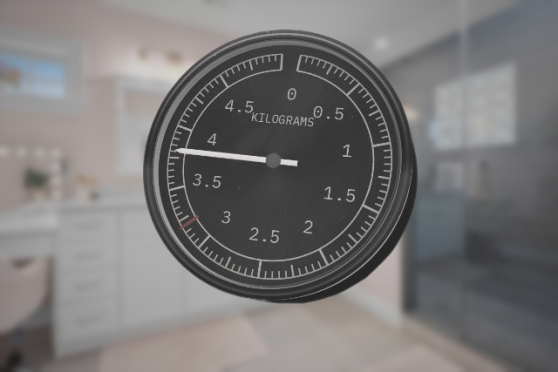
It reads 3.8 kg
